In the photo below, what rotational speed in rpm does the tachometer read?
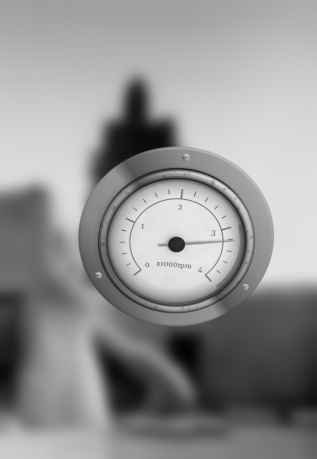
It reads 3200 rpm
